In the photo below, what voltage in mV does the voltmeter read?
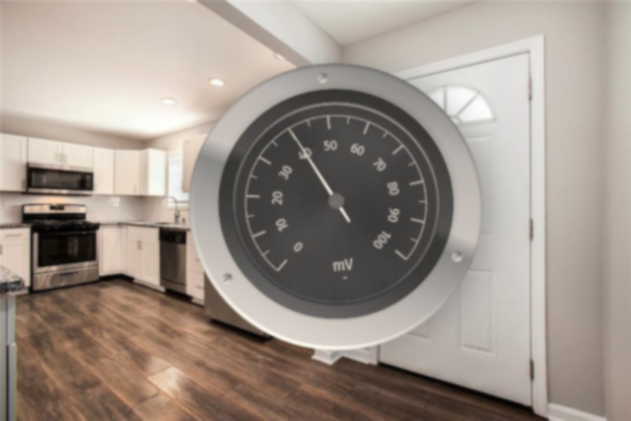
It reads 40 mV
